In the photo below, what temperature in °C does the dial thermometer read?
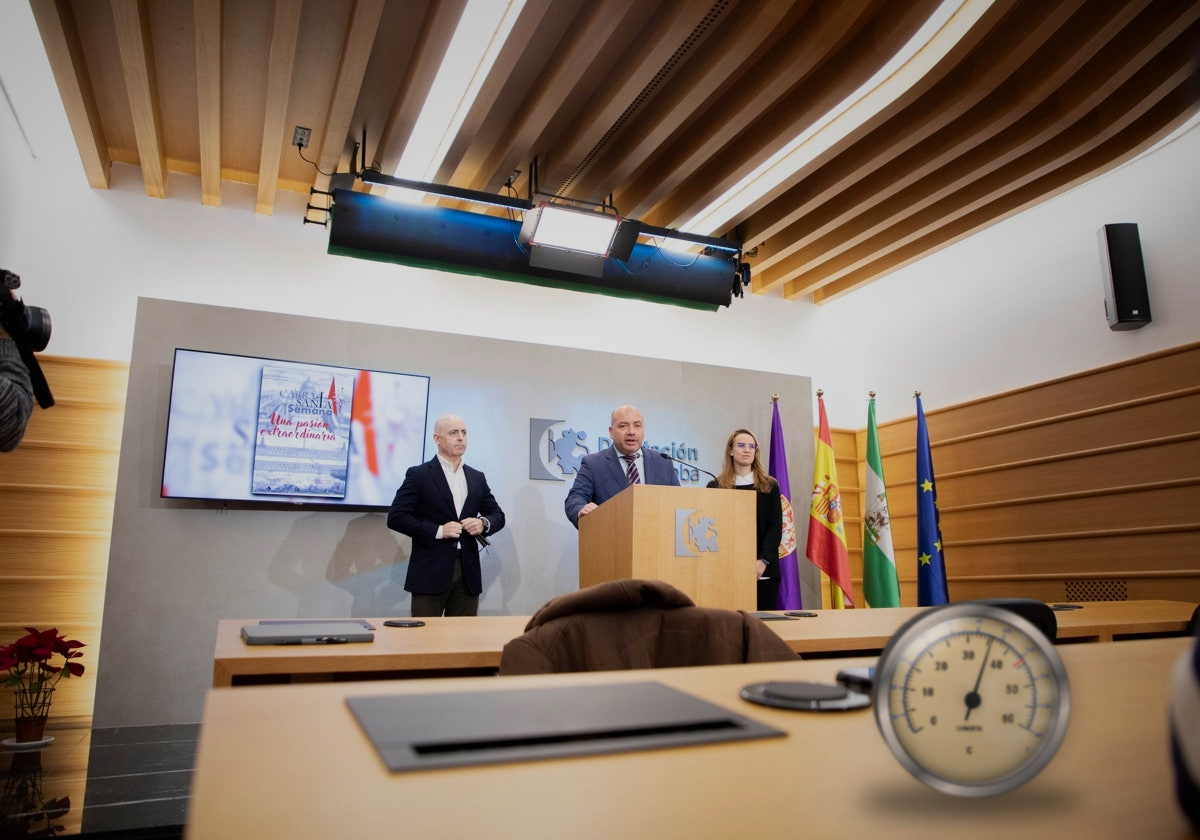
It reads 35 °C
